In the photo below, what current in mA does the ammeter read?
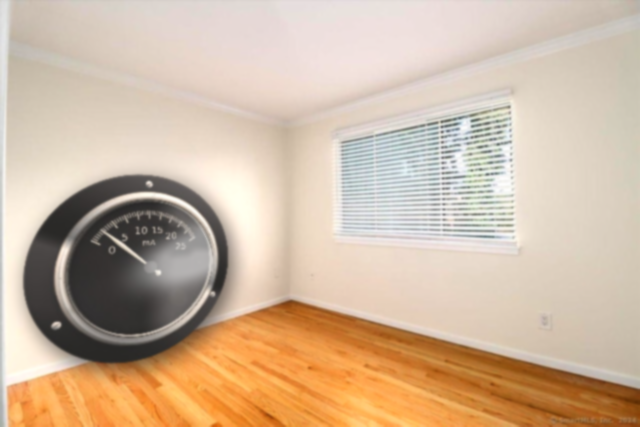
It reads 2.5 mA
